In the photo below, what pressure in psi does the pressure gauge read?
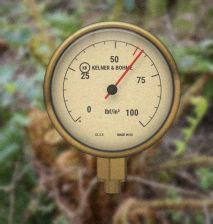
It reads 62.5 psi
